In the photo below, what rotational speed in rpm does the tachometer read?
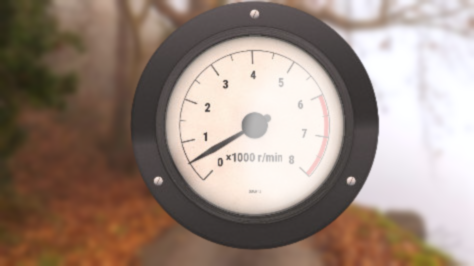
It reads 500 rpm
